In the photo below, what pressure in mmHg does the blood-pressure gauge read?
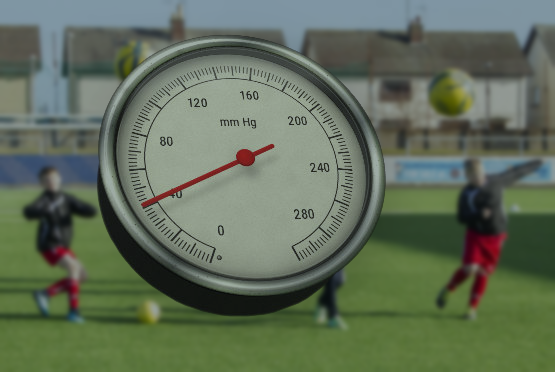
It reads 40 mmHg
